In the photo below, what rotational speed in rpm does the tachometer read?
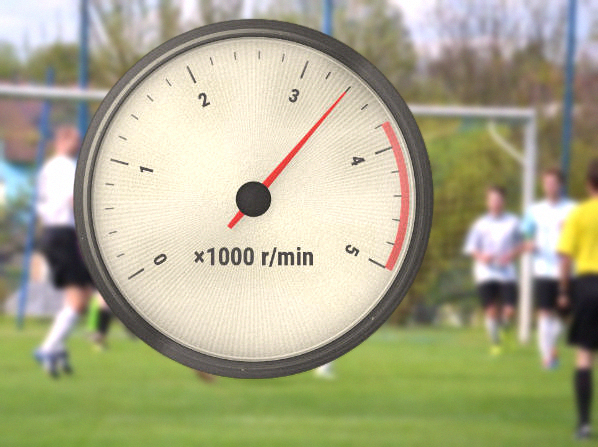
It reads 3400 rpm
